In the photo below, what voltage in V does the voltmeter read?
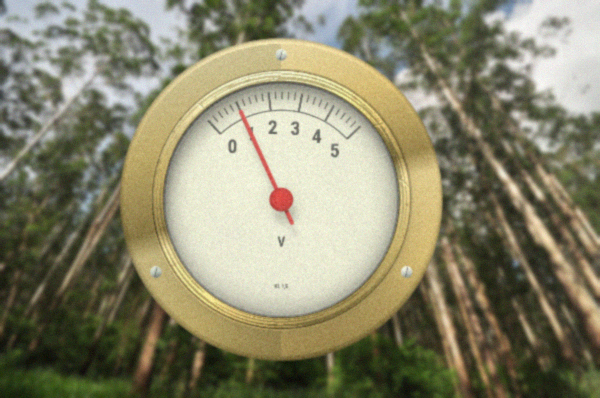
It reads 1 V
